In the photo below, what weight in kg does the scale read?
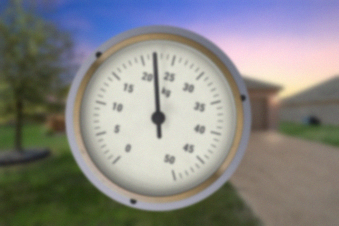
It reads 22 kg
